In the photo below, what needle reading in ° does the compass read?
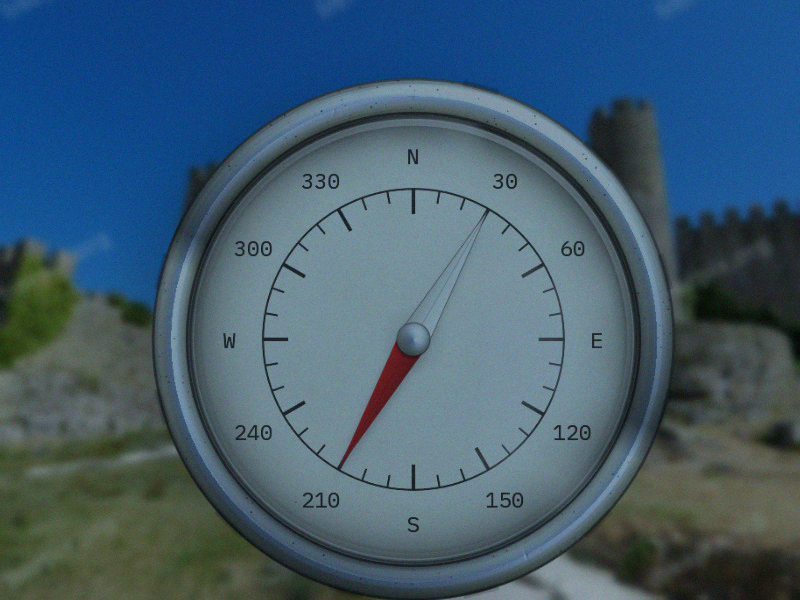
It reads 210 °
